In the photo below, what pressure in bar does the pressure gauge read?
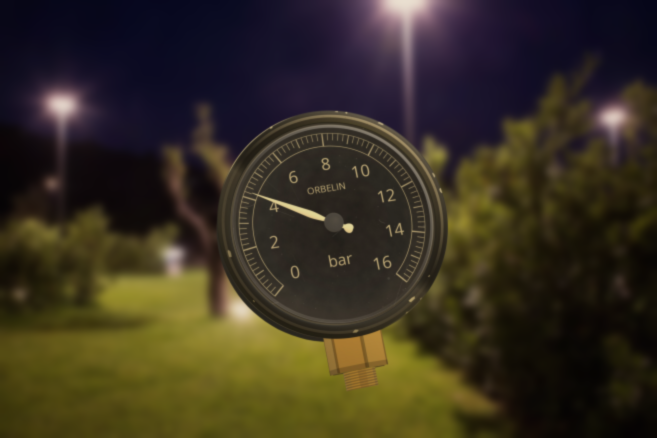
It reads 4.2 bar
